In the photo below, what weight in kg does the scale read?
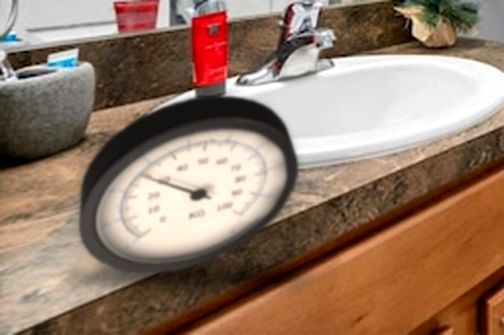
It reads 30 kg
